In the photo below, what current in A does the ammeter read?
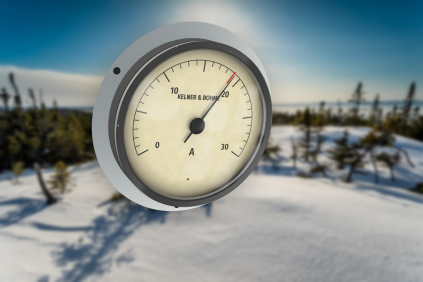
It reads 19 A
